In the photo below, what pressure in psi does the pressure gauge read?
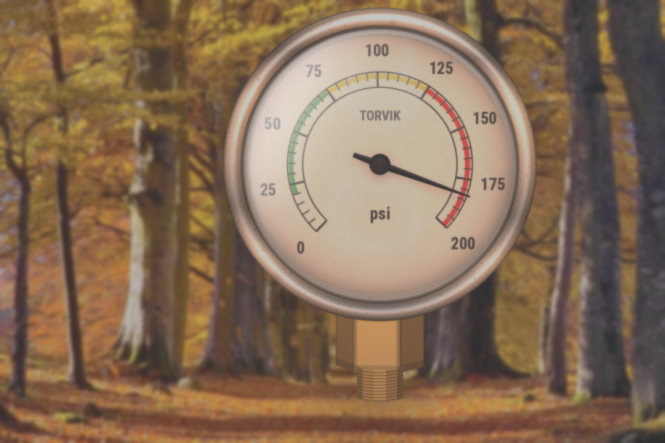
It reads 182.5 psi
